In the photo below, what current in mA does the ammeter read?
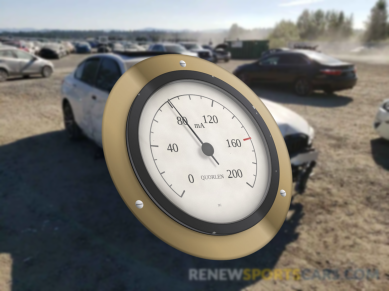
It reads 80 mA
